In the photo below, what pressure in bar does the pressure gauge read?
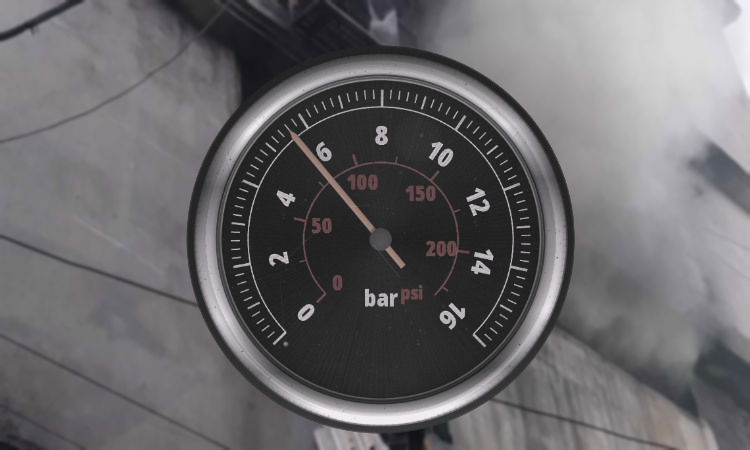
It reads 5.6 bar
